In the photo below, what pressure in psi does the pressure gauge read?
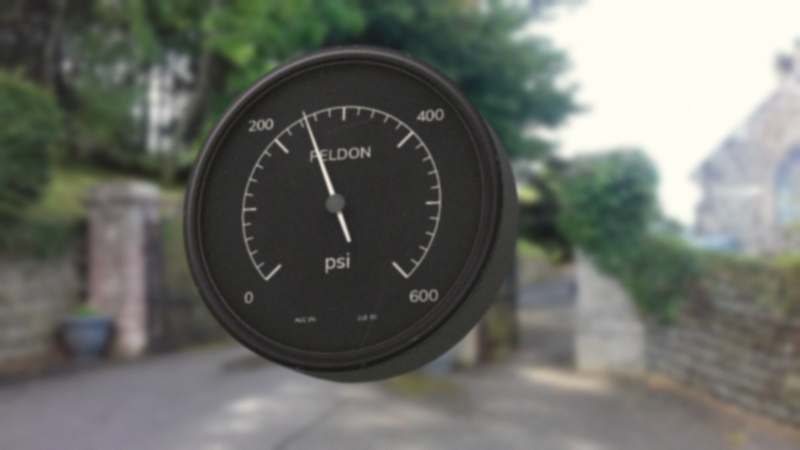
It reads 250 psi
